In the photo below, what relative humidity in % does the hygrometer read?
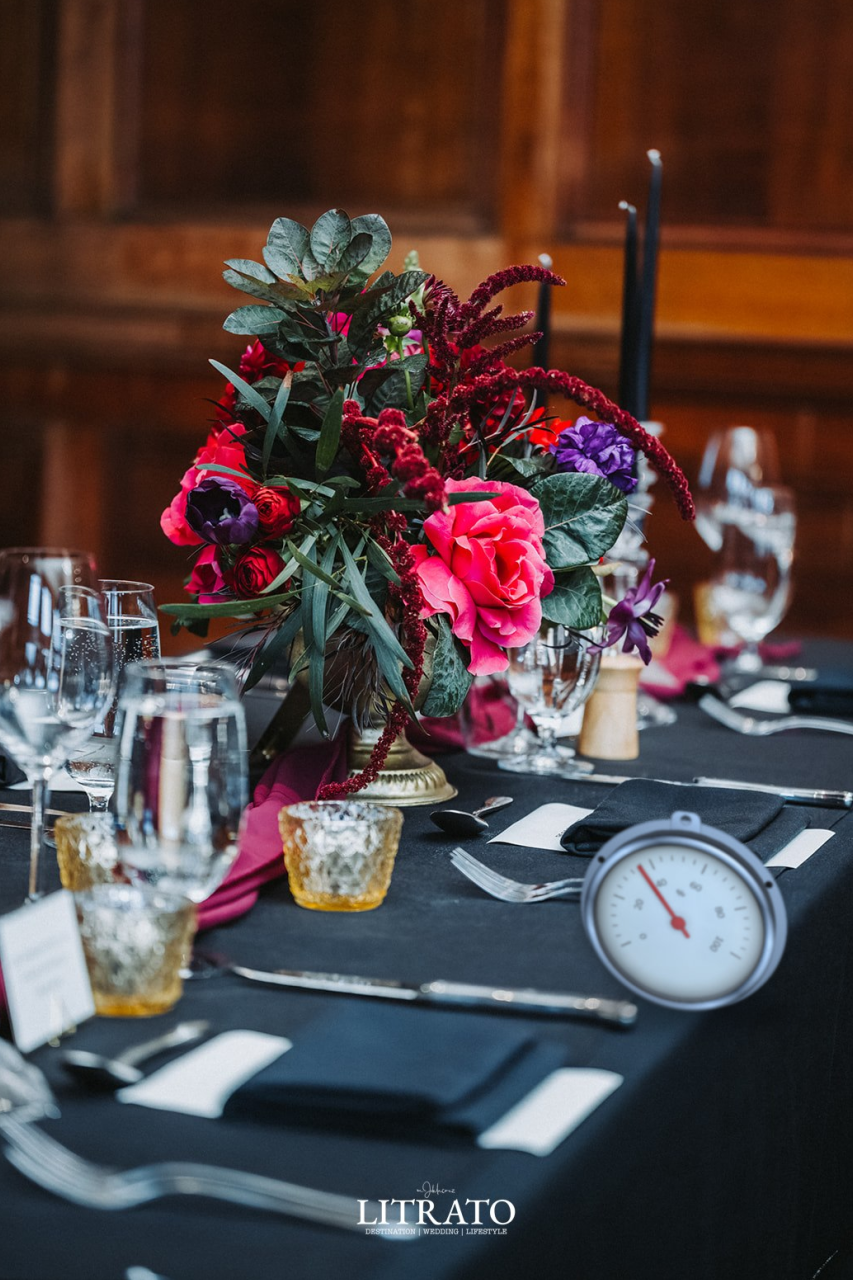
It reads 36 %
